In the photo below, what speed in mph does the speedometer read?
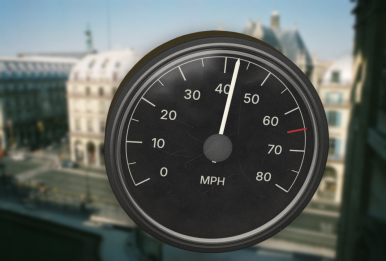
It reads 42.5 mph
